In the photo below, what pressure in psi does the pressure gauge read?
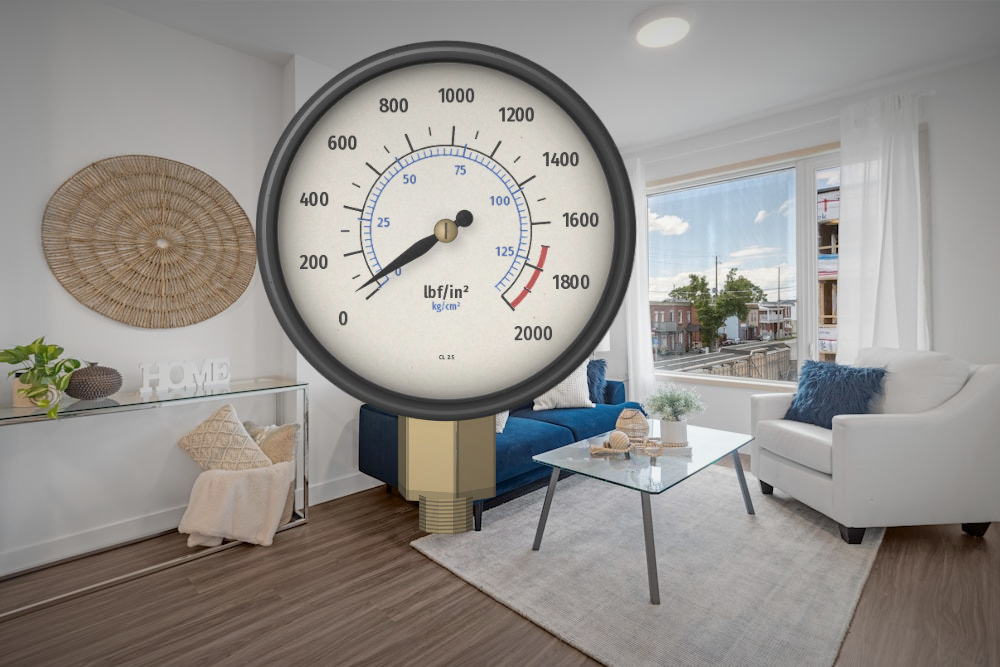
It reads 50 psi
